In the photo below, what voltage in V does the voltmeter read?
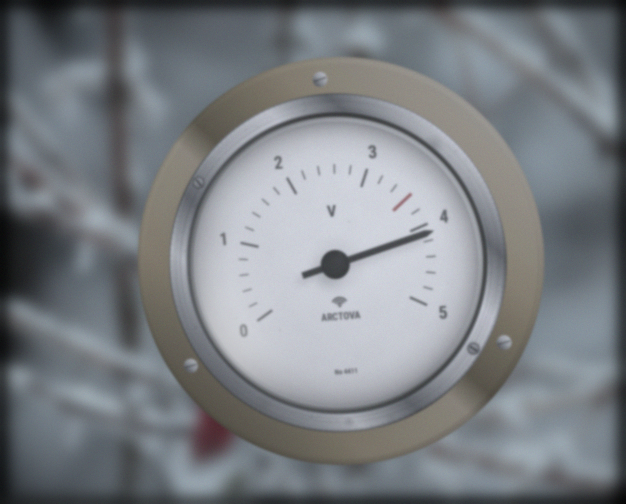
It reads 4.1 V
